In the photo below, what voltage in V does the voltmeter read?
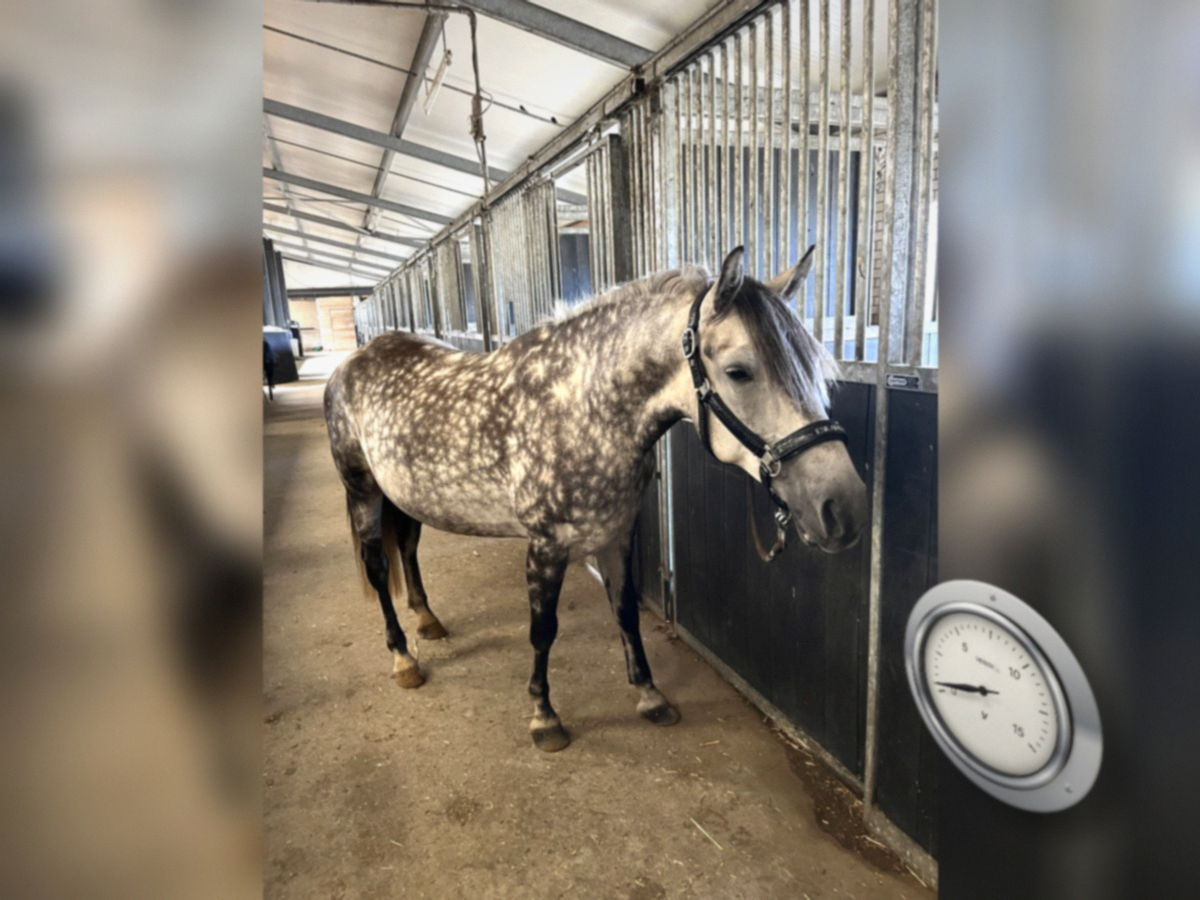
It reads 0.5 V
